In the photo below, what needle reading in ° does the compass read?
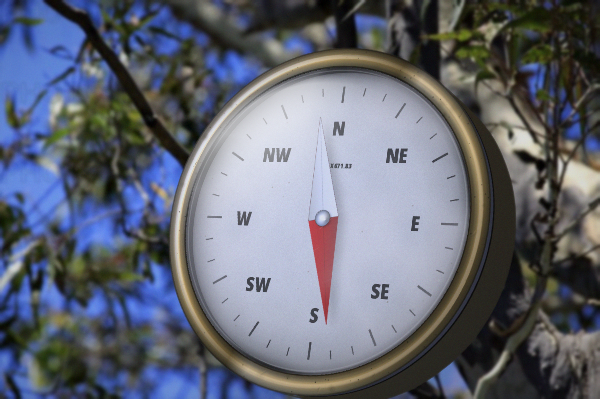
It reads 170 °
